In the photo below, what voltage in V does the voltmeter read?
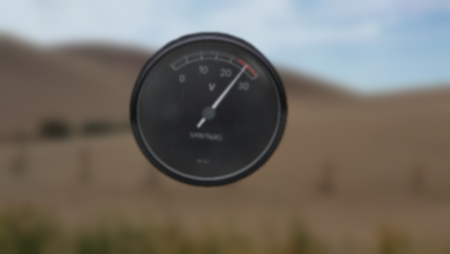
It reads 25 V
